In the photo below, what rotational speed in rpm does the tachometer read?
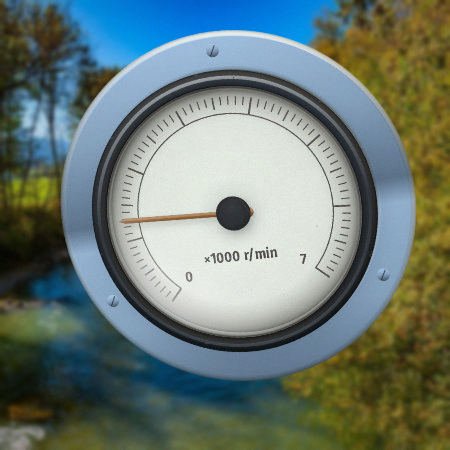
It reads 1300 rpm
